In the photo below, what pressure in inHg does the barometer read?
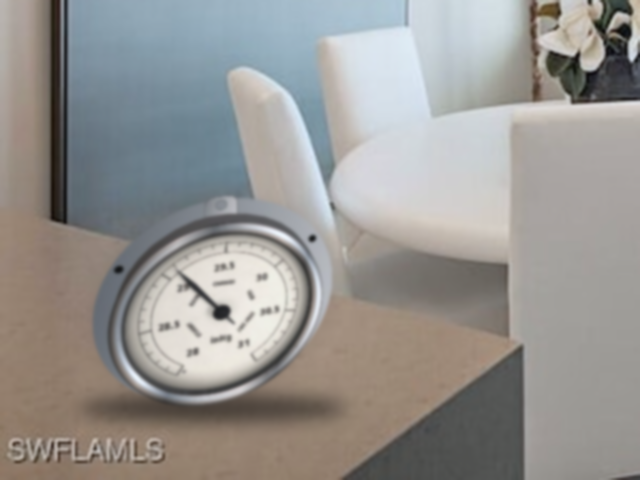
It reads 29.1 inHg
